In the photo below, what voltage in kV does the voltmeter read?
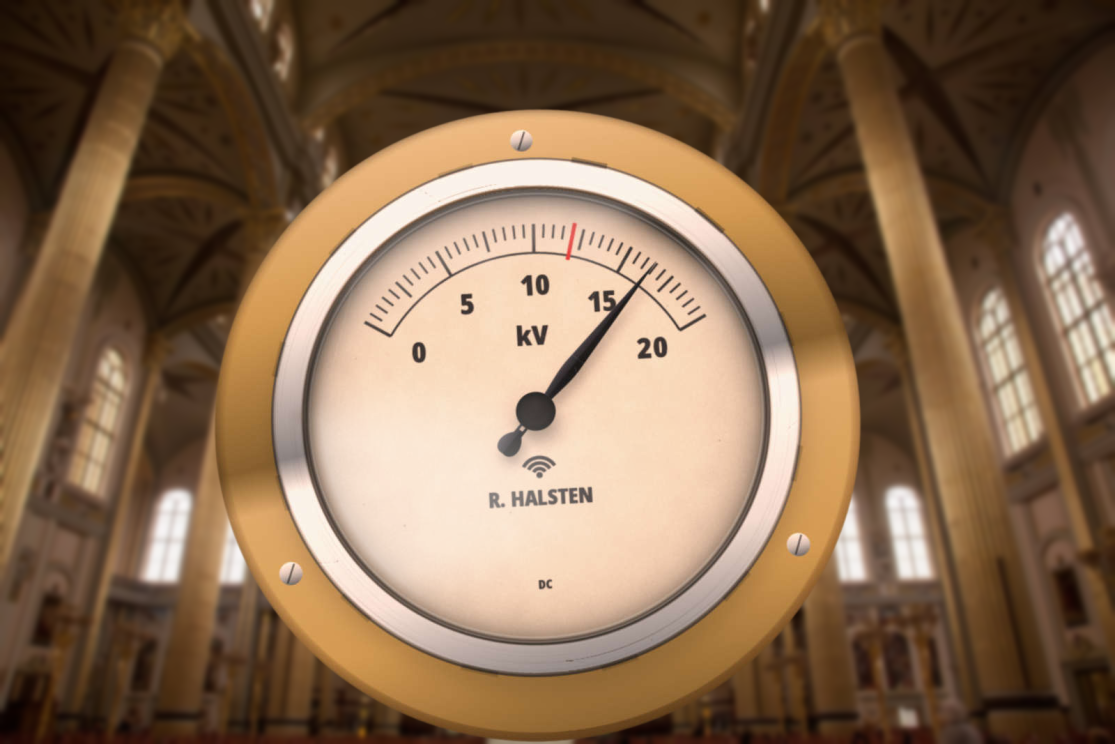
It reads 16.5 kV
